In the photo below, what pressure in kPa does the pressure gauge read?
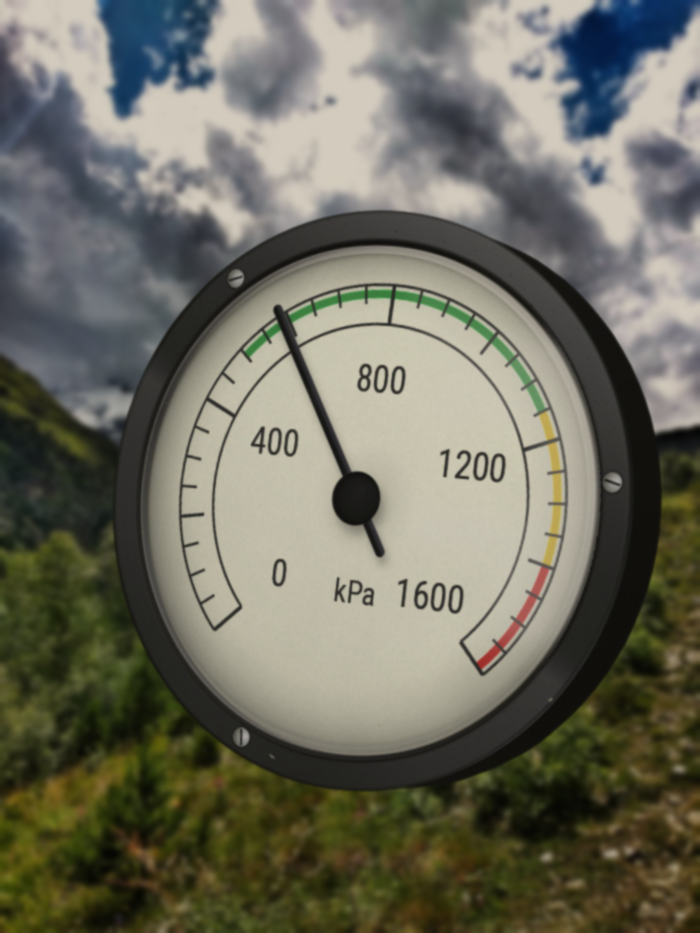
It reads 600 kPa
